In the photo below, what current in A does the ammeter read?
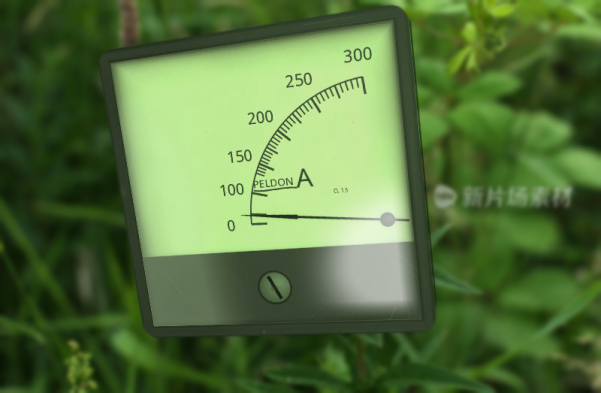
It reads 50 A
